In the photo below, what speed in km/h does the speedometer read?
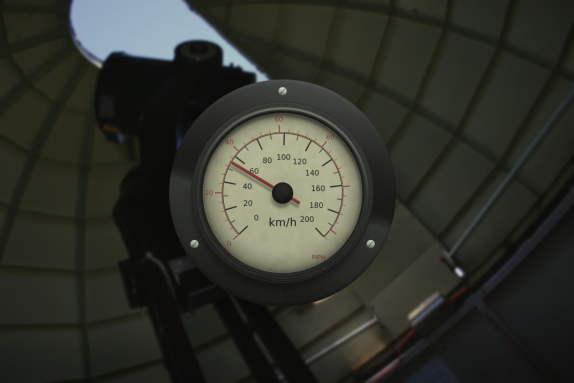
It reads 55 km/h
